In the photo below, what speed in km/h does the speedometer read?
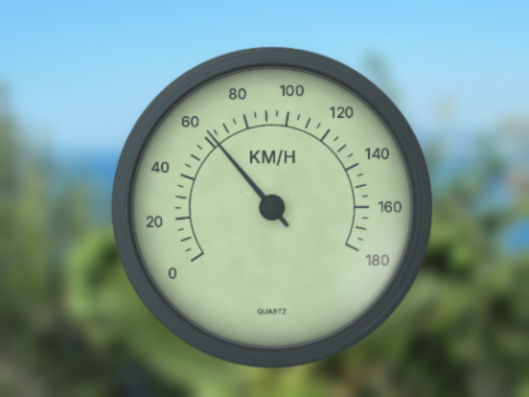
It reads 62.5 km/h
